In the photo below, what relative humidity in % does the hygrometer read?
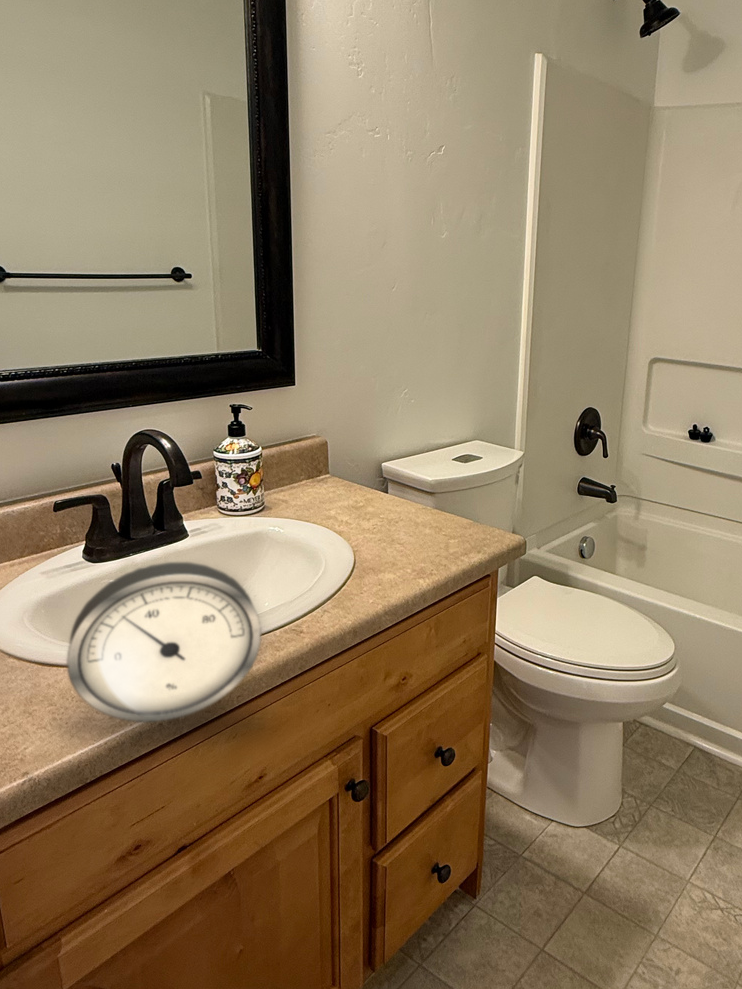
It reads 28 %
